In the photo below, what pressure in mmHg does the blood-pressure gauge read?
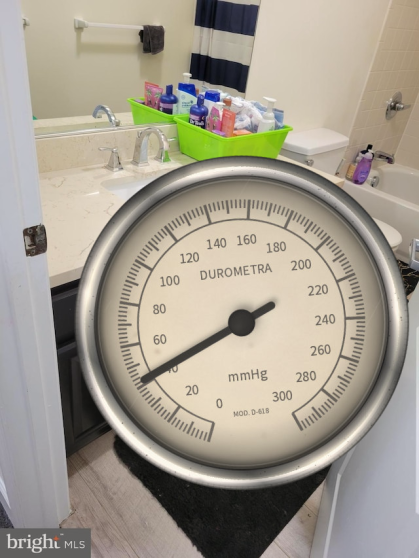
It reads 42 mmHg
